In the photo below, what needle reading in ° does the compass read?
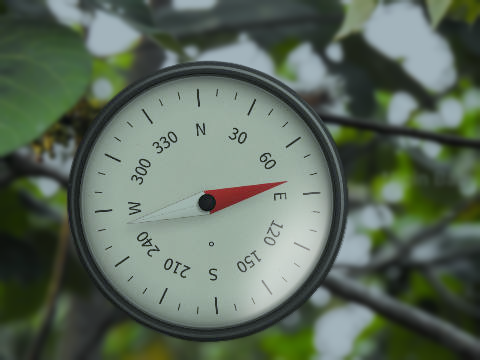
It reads 80 °
